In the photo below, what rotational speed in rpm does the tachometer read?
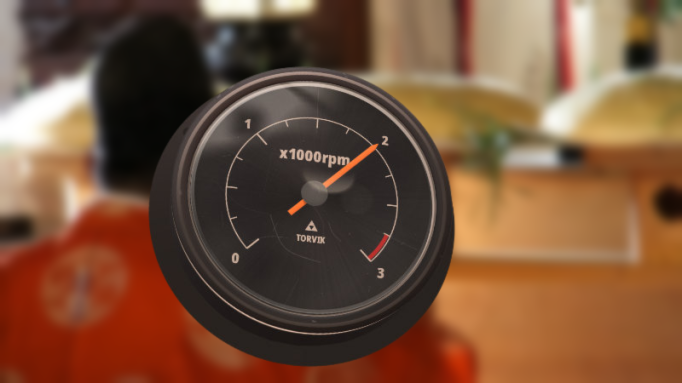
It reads 2000 rpm
